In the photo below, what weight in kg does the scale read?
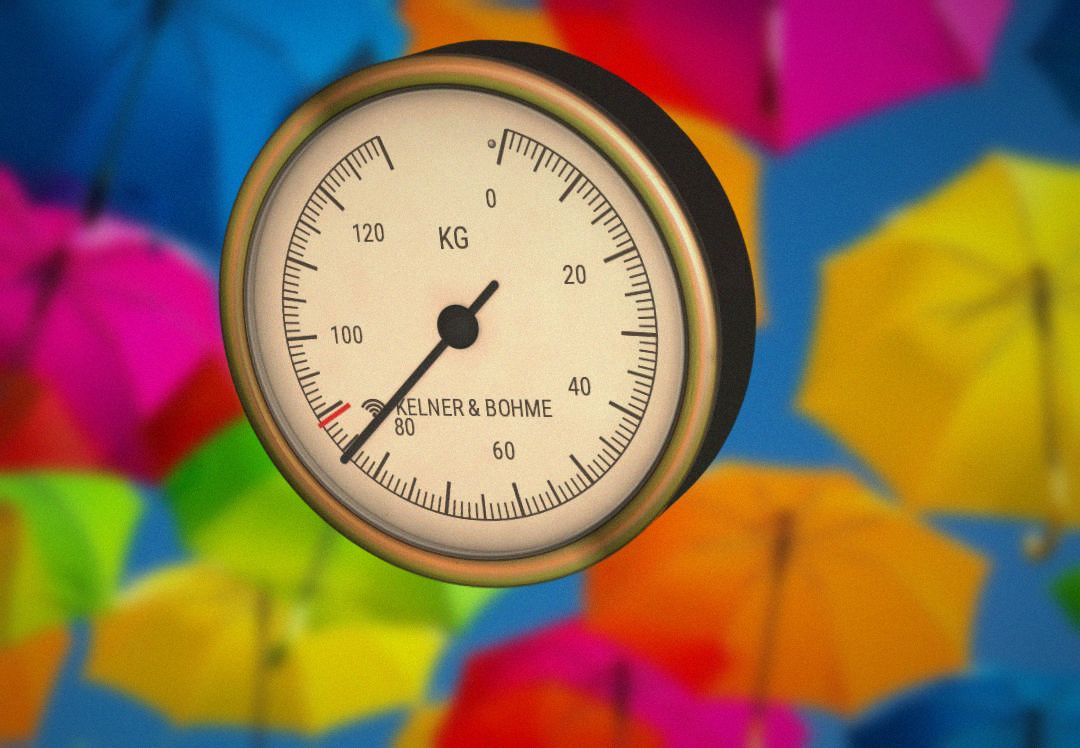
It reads 84 kg
